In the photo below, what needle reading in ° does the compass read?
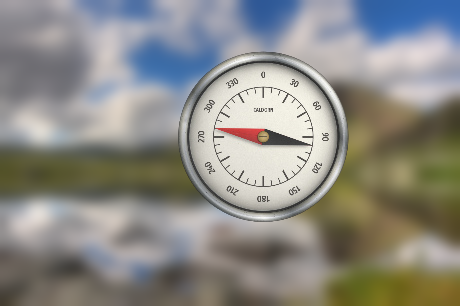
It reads 280 °
